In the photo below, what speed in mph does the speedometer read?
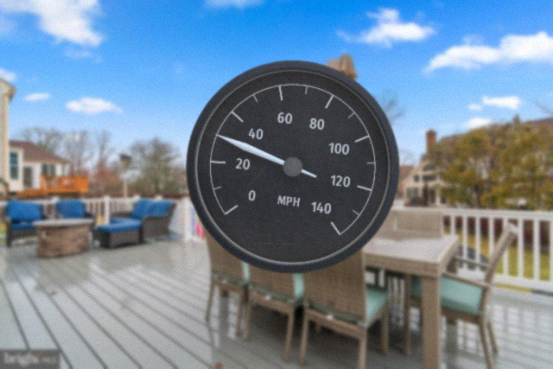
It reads 30 mph
